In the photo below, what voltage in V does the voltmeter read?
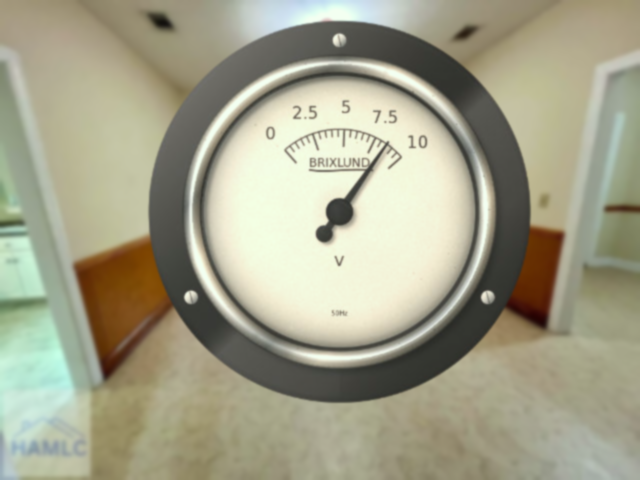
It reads 8.5 V
